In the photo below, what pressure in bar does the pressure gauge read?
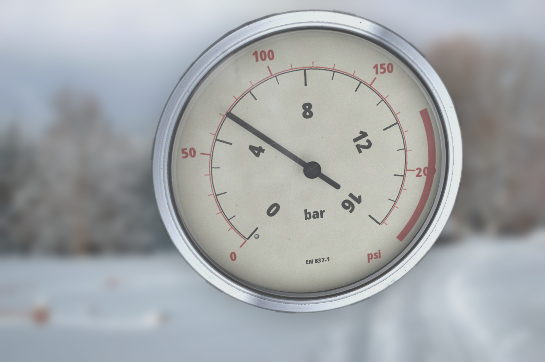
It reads 5 bar
